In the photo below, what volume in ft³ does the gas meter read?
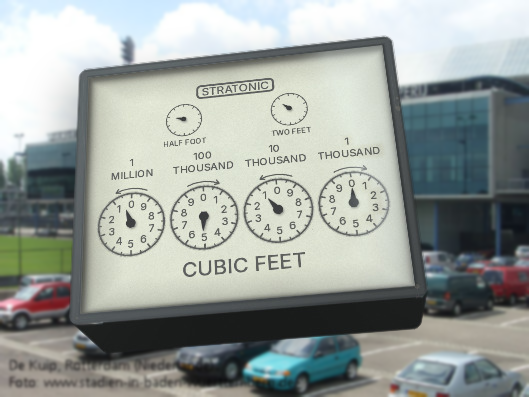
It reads 51000 ft³
